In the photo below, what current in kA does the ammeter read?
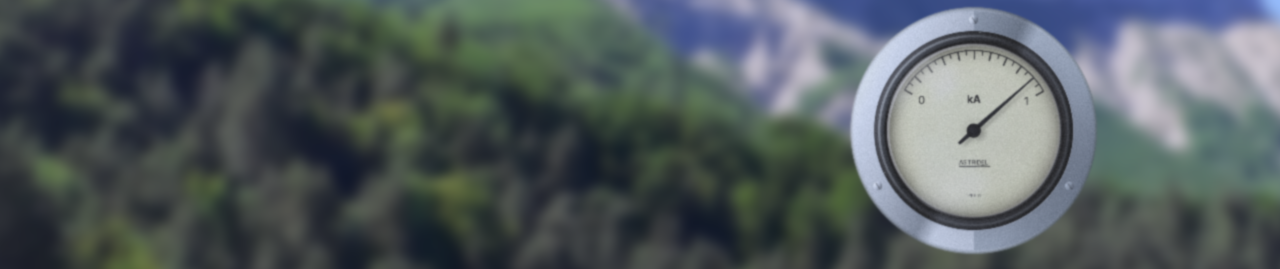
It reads 0.9 kA
